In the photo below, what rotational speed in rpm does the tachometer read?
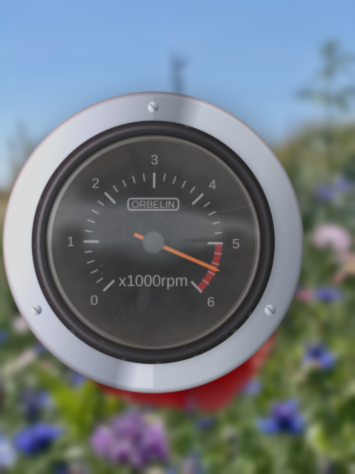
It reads 5500 rpm
